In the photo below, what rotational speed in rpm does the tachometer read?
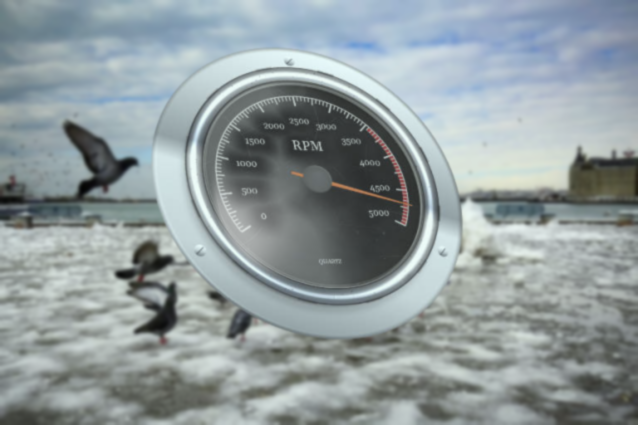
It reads 4750 rpm
